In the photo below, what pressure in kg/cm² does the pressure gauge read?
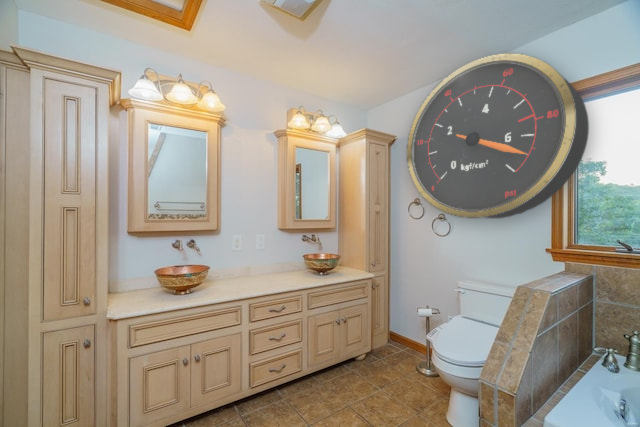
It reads 6.5 kg/cm²
